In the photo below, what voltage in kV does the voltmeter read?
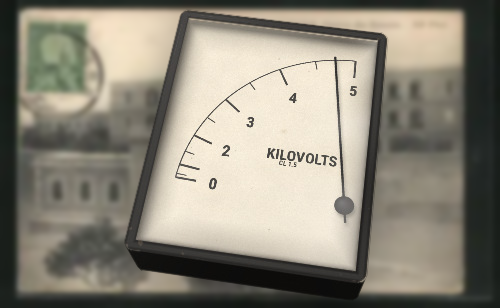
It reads 4.75 kV
